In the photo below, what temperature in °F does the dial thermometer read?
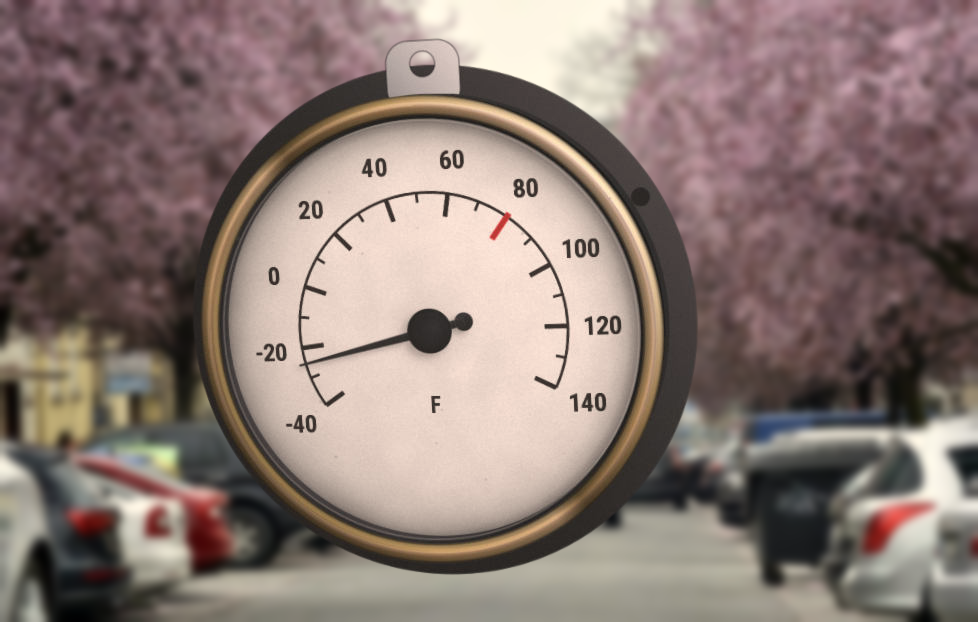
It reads -25 °F
